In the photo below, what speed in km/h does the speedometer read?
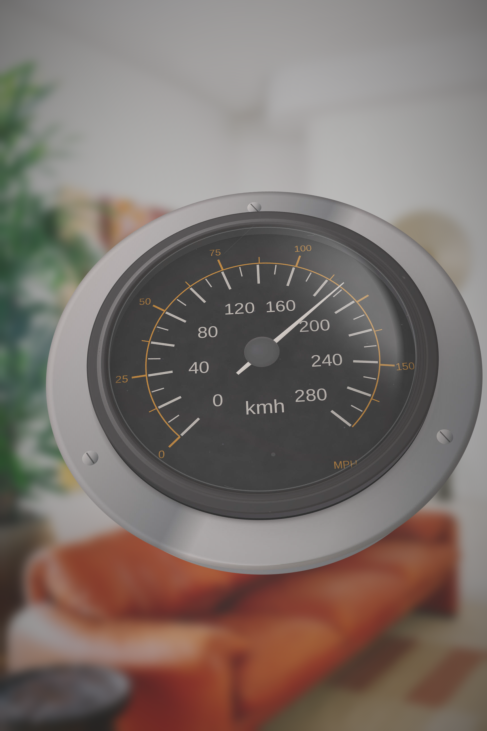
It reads 190 km/h
